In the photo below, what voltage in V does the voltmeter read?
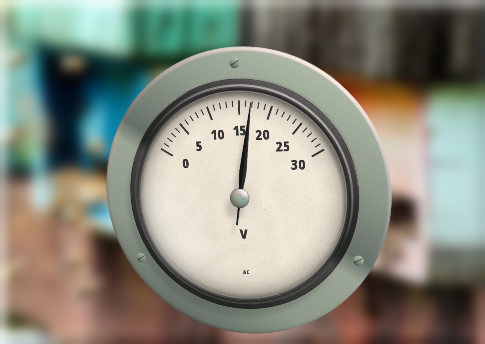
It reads 17 V
